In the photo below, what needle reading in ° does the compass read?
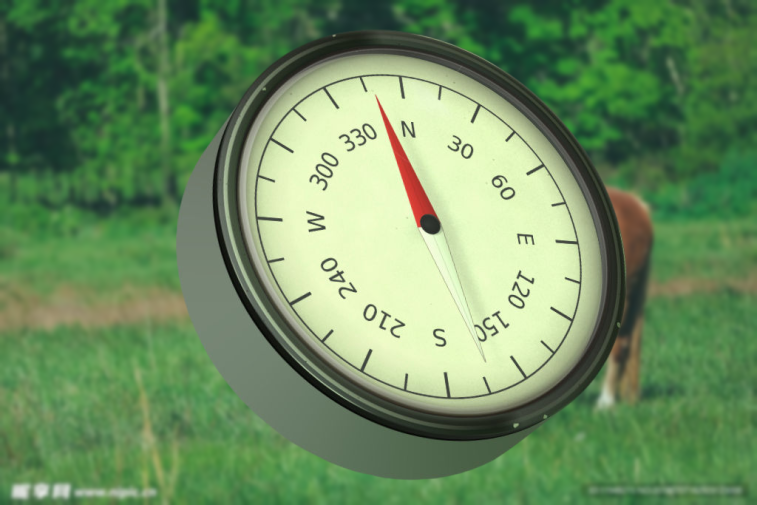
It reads 345 °
